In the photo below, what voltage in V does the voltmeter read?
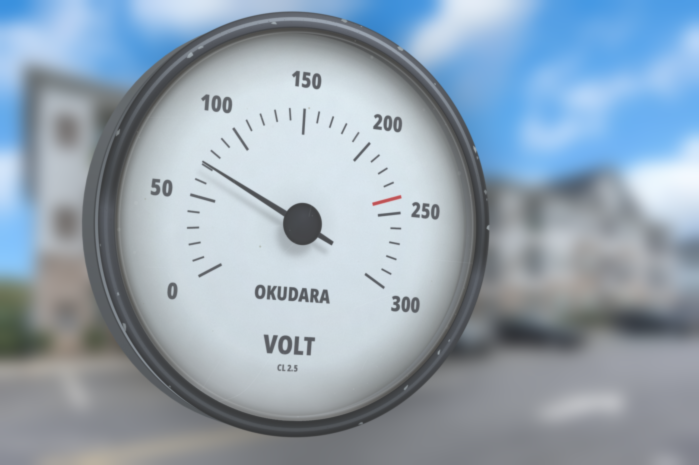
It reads 70 V
